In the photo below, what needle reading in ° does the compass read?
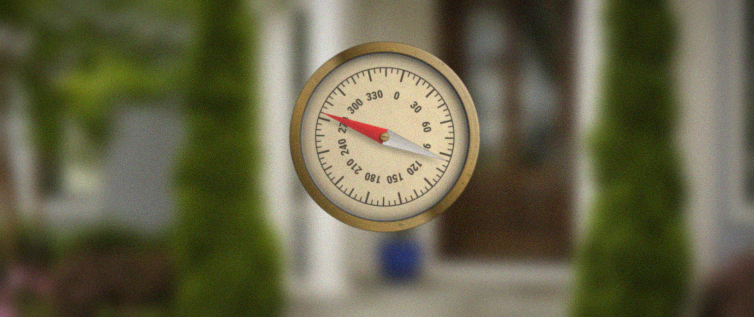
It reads 275 °
